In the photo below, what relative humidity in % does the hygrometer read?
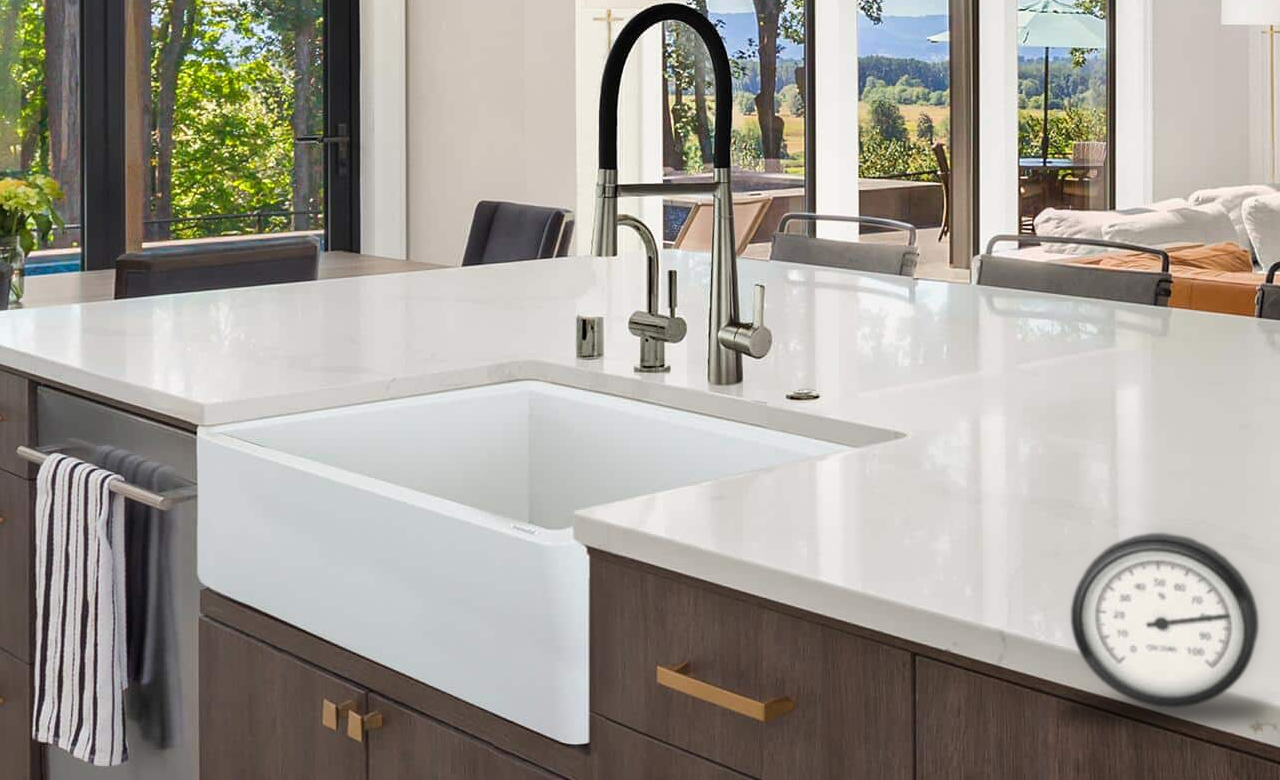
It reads 80 %
